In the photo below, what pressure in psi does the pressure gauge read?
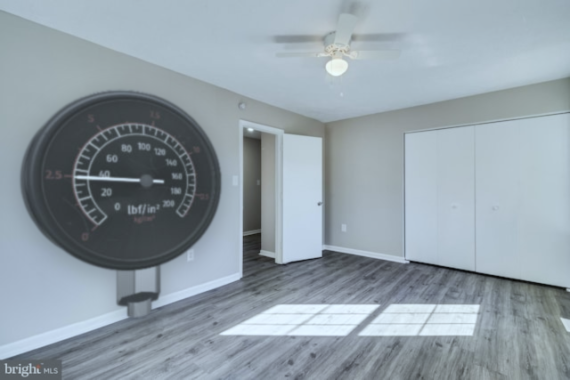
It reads 35 psi
